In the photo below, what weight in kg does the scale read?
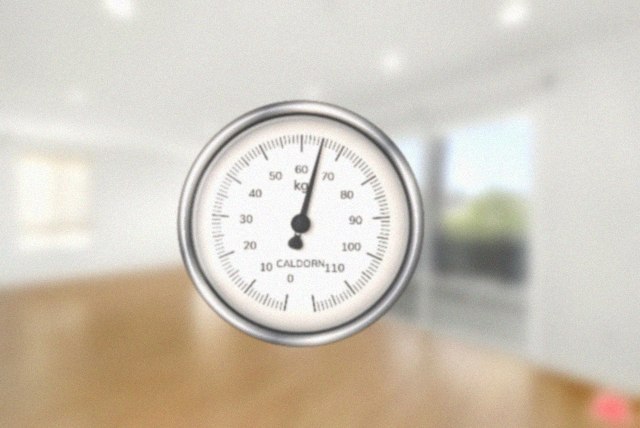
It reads 65 kg
